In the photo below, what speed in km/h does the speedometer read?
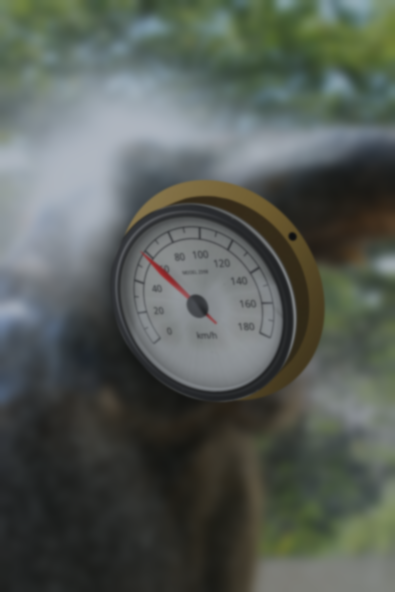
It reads 60 km/h
